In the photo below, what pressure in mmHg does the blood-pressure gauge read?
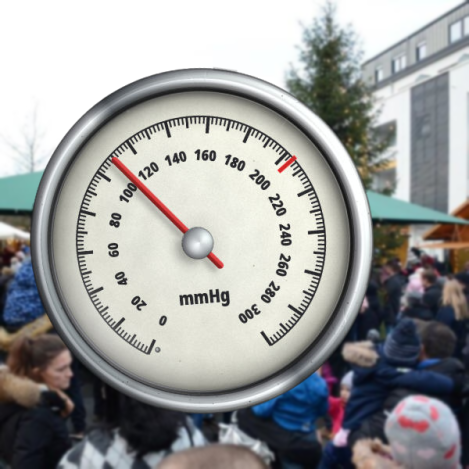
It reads 110 mmHg
